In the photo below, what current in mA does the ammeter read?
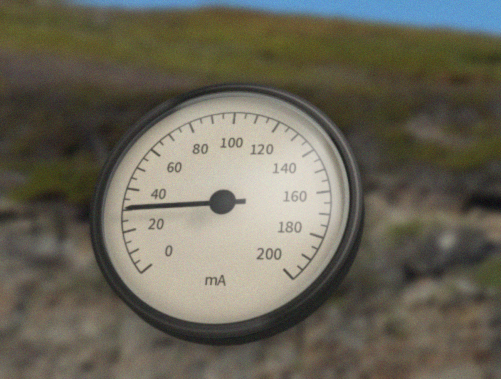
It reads 30 mA
